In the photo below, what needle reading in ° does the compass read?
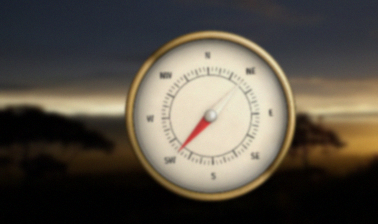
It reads 225 °
